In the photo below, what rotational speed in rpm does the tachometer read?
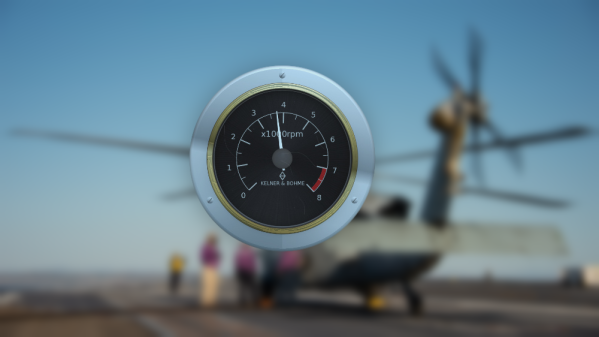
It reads 3750 rpm
